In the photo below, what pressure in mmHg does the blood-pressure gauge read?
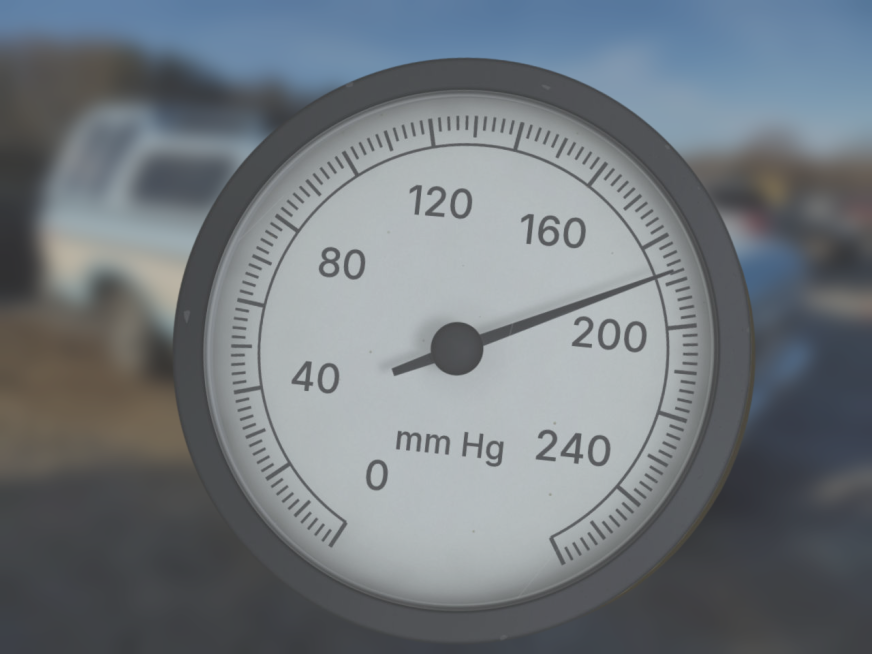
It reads 188 mmHg
